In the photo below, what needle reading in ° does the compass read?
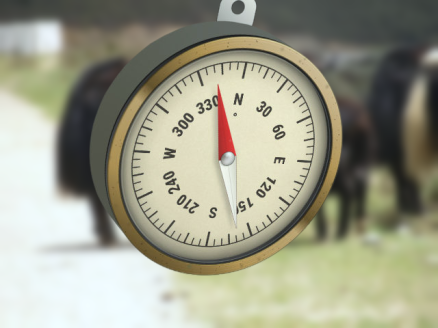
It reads 340 °
